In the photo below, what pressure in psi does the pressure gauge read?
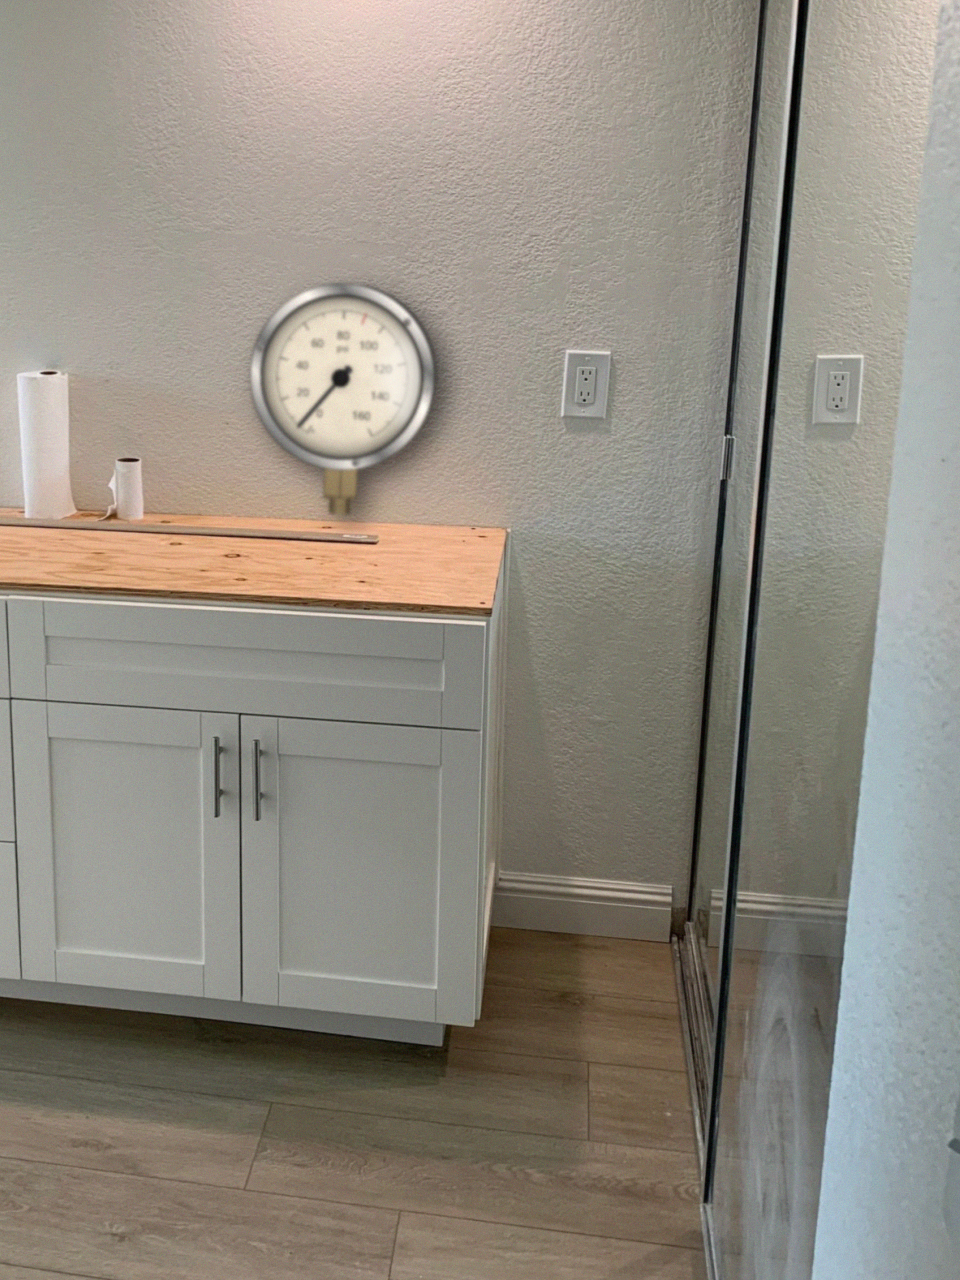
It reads 5 psi
